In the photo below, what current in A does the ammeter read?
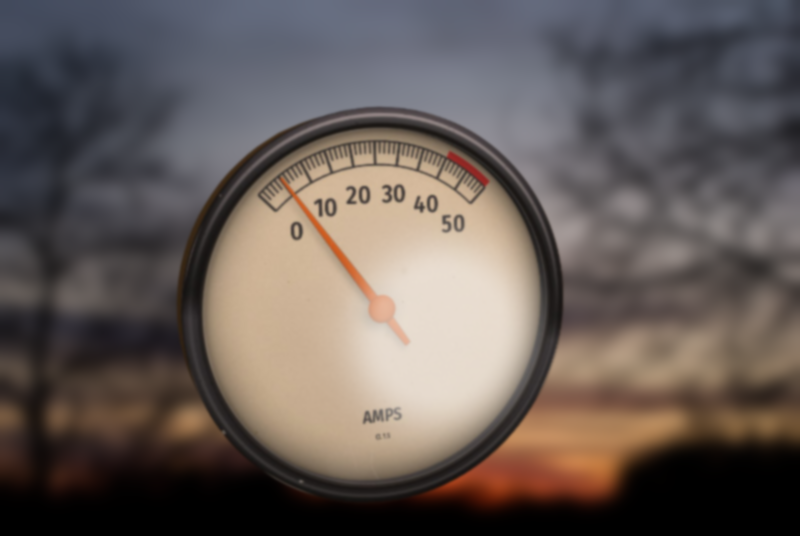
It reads 5 A
